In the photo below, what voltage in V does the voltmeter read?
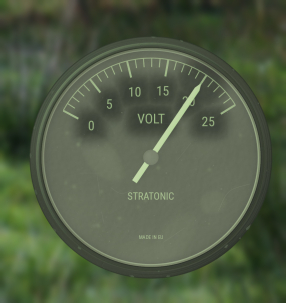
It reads 20 V
